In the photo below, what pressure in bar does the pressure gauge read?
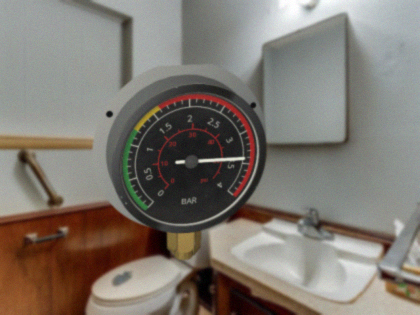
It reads 3.4 bar
